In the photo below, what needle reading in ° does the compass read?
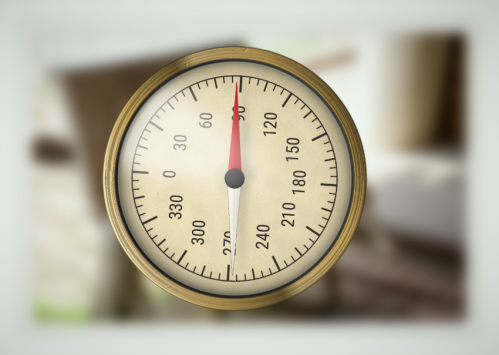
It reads 87.5 °
